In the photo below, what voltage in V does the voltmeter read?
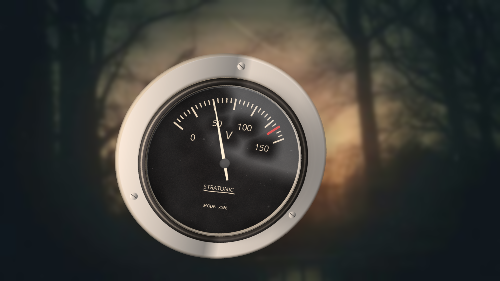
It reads 50 V
